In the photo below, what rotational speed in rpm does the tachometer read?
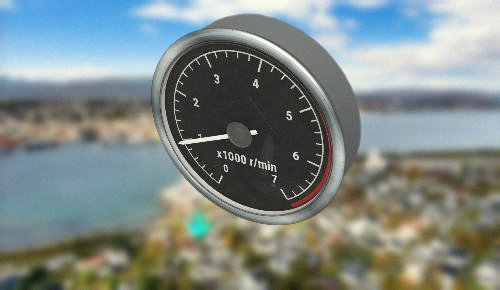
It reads 1000 rpm
